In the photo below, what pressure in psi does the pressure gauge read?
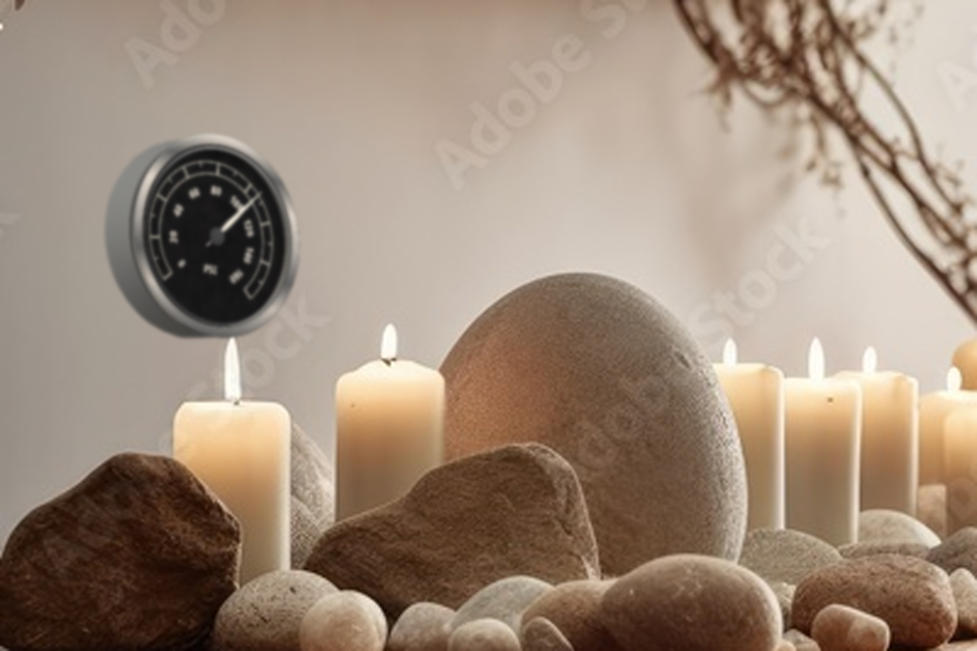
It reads 105 psi
